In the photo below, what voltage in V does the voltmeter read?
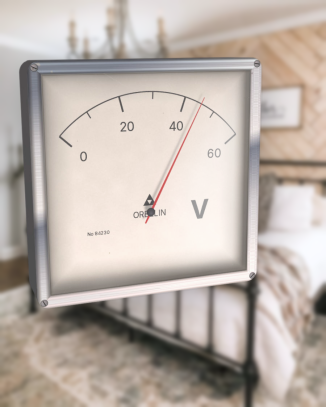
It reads 45 V
